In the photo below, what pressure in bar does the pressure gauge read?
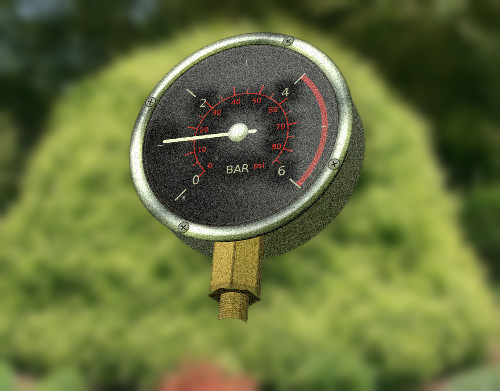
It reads 1 bar
